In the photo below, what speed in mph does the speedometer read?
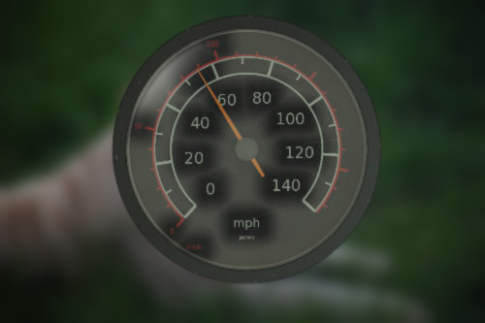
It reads 55 mph
